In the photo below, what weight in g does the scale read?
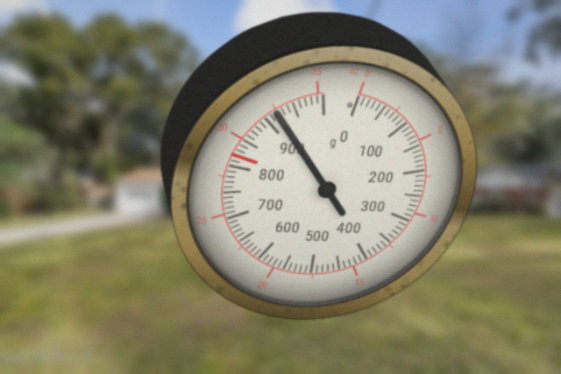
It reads 920 g
